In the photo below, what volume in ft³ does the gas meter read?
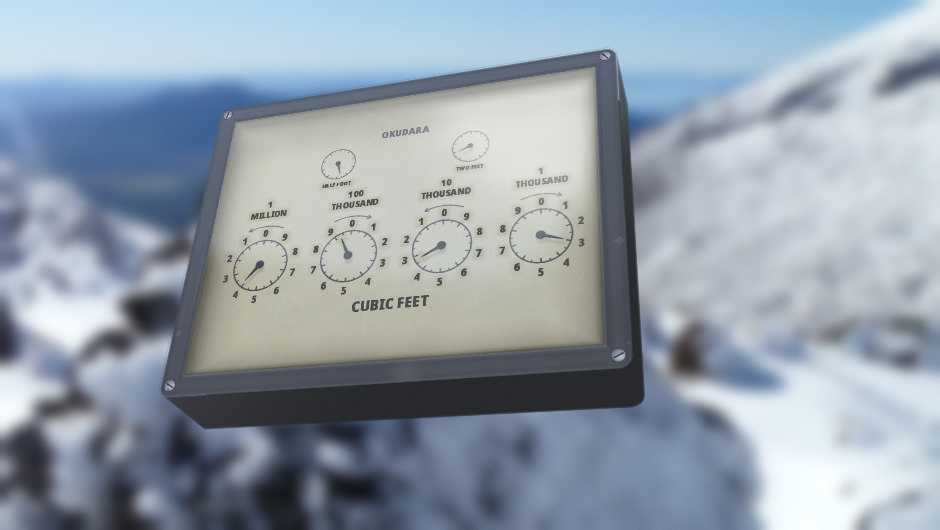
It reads 393300 ft³
